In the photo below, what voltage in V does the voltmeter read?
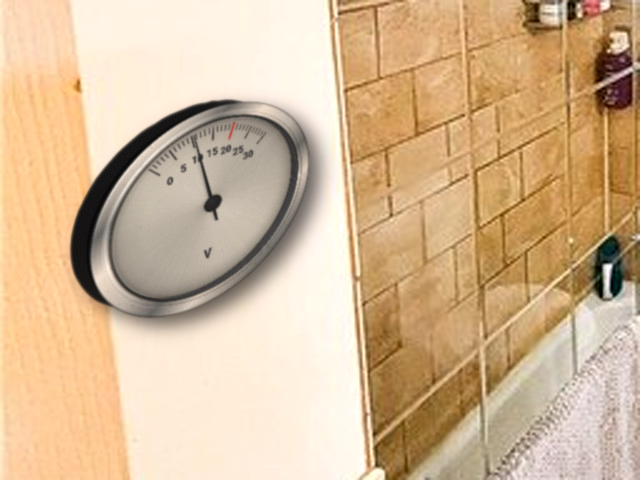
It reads 10 V
